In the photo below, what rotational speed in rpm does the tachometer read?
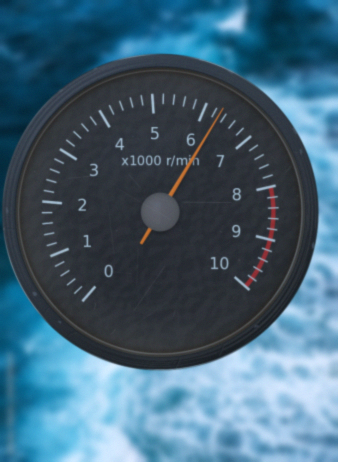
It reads 6300 rpm
